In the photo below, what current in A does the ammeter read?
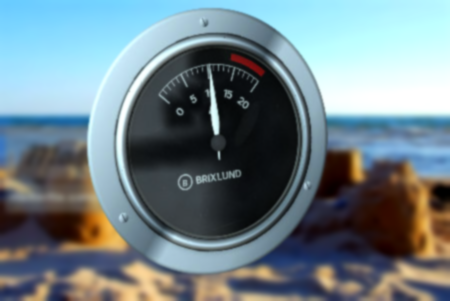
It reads 10 A
